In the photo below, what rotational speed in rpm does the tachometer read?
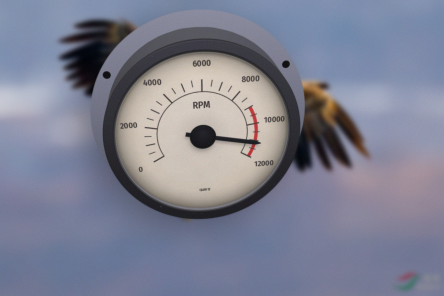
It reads 11000 rpm
